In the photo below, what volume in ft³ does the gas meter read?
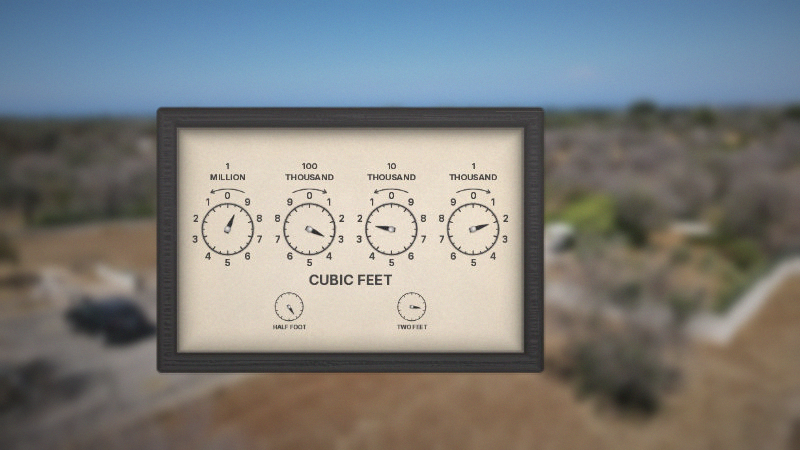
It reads 932200 ft³
